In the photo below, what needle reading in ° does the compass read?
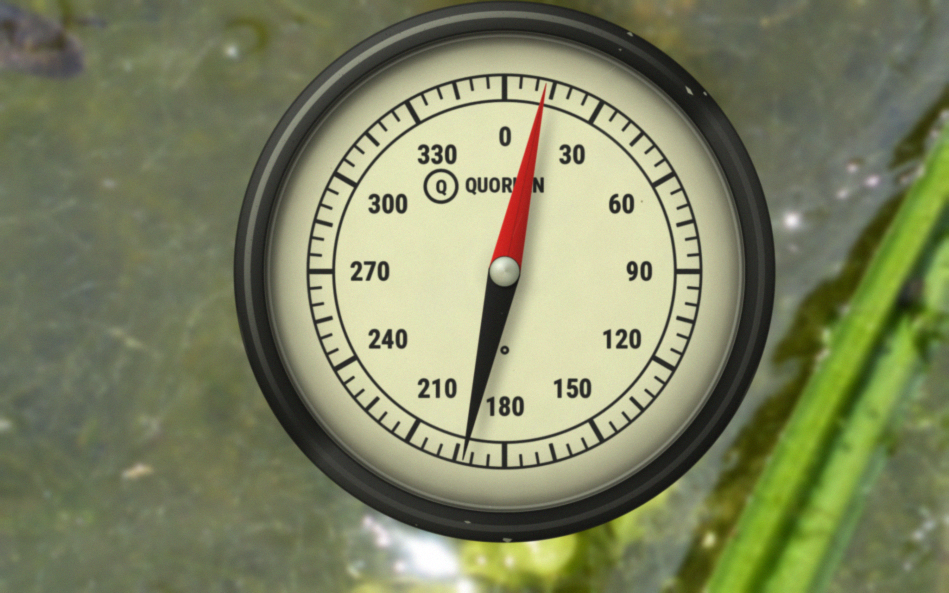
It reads 12.5 °
